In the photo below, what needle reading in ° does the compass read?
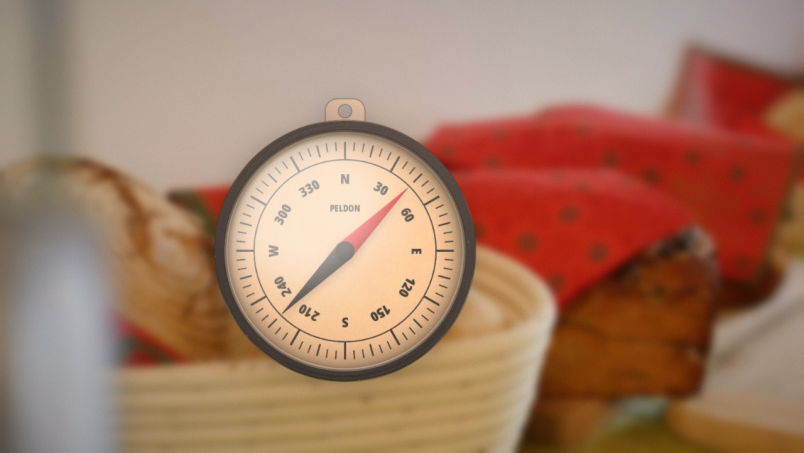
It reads 45 °
